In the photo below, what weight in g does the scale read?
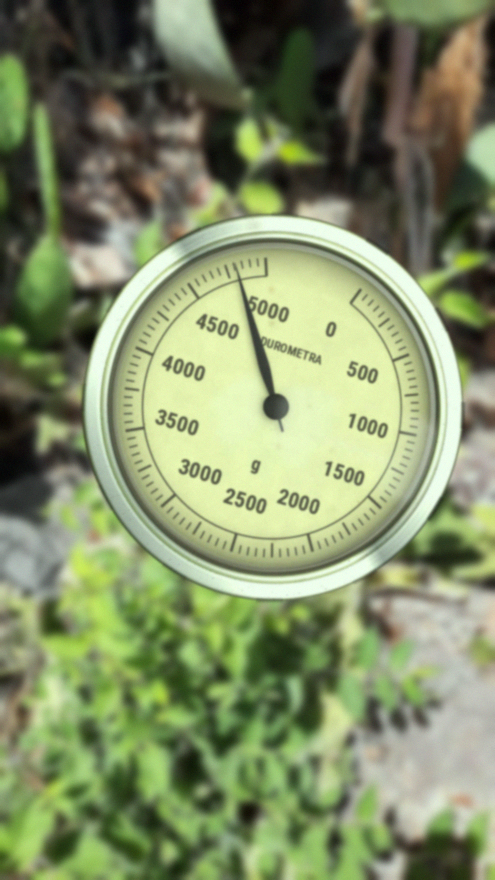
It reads 4800 g
